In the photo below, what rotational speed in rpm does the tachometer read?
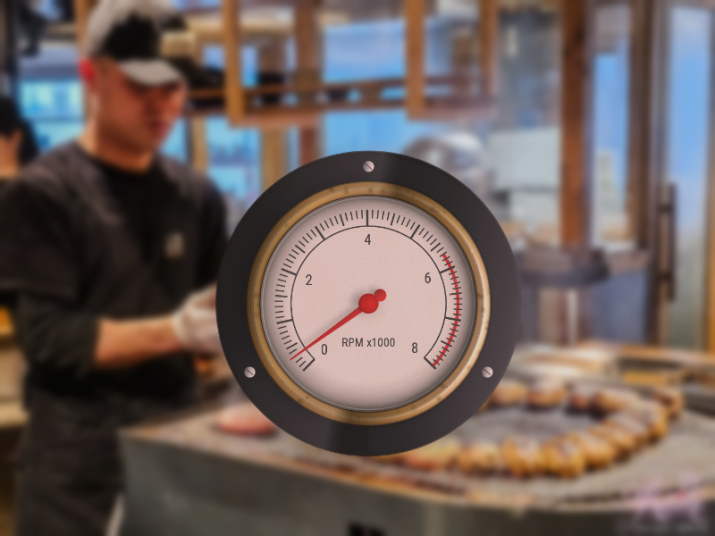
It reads 300 rpm
